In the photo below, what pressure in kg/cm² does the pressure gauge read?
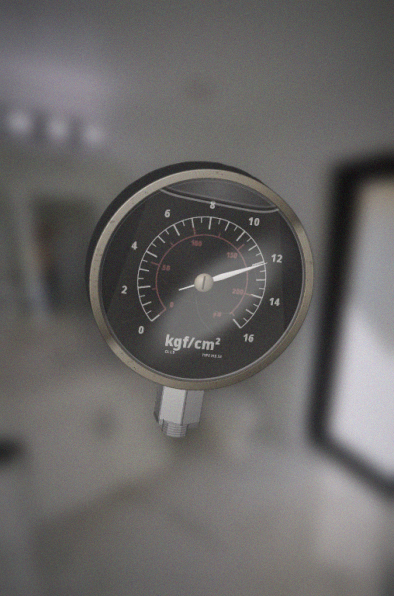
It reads 12 kg/cm²
